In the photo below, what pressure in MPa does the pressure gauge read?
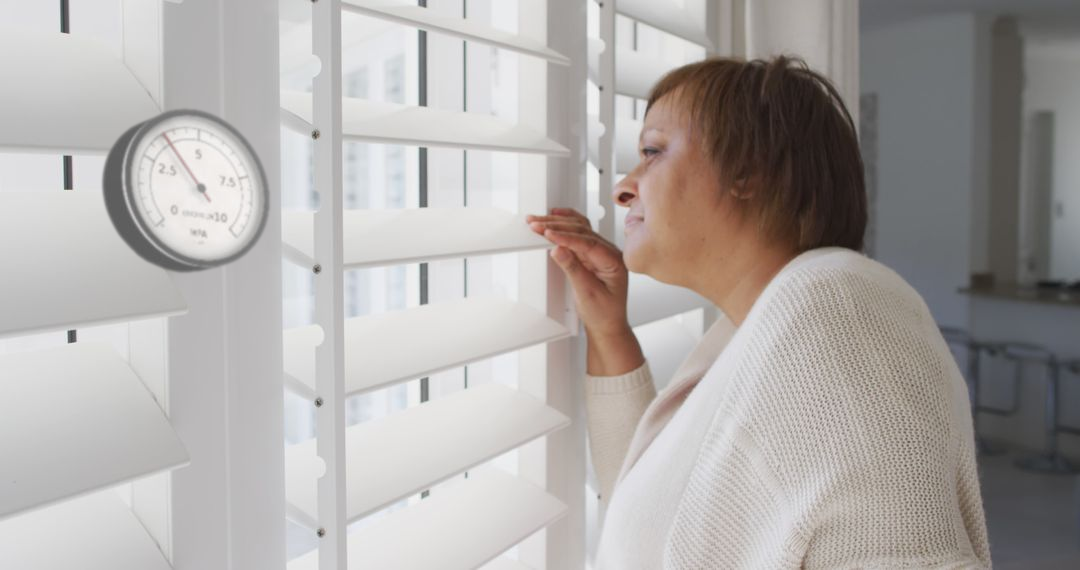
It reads 3.5 MPa
